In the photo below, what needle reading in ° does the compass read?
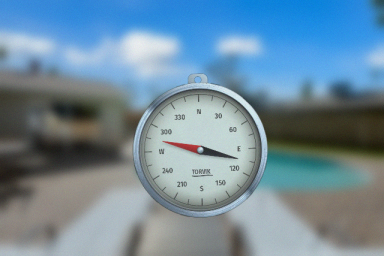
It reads 285 °
